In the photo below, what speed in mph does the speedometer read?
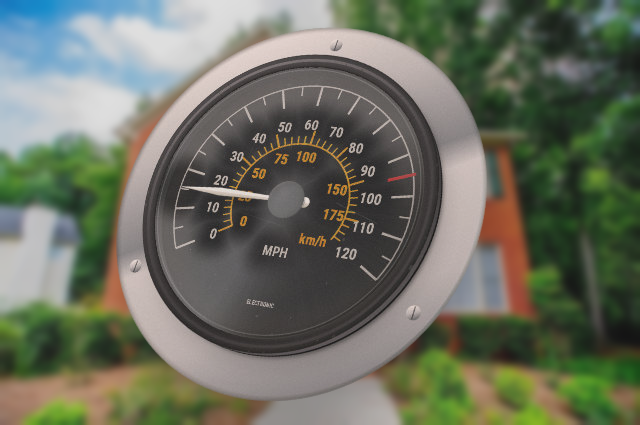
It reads 15 mph
